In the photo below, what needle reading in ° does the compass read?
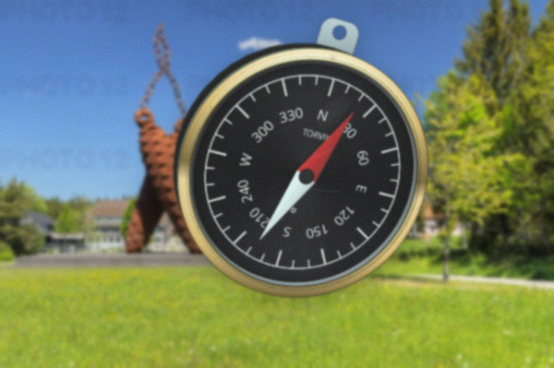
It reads 20 °
